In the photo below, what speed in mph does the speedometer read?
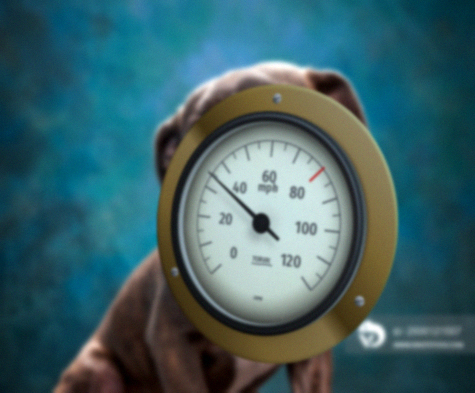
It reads 35 mph
